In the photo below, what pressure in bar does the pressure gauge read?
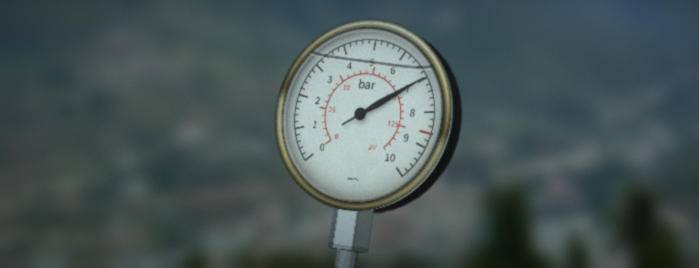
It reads 7 bar
